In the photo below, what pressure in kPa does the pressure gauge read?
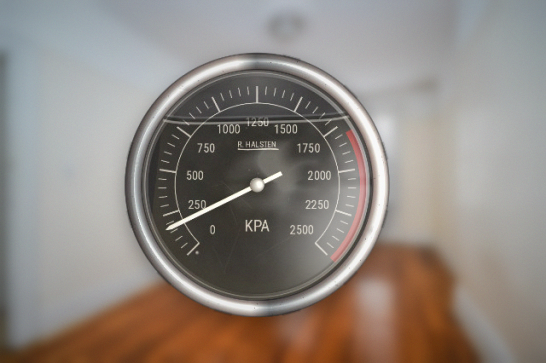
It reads 175 kPa
